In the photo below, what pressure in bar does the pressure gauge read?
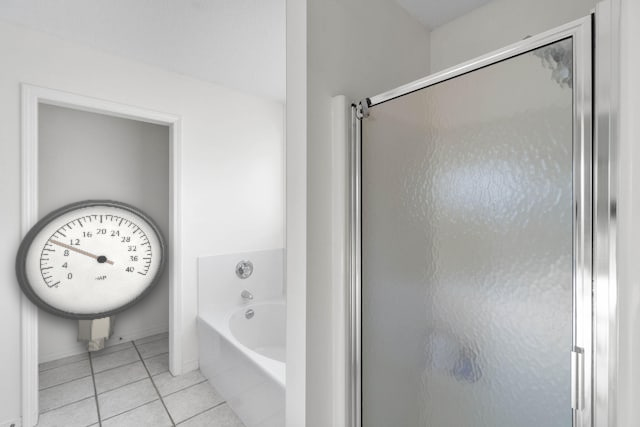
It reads 10 bar
